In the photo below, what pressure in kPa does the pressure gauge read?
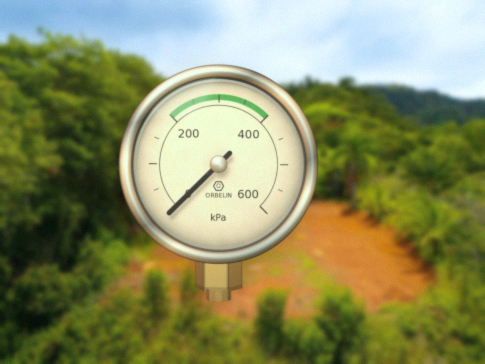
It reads 0 kPa
